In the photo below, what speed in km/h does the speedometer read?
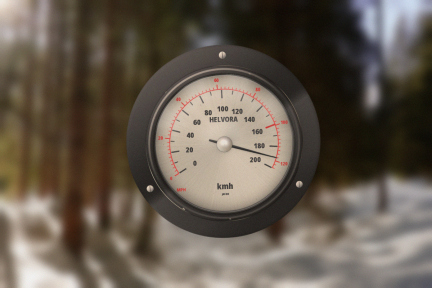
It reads 190 km/h
